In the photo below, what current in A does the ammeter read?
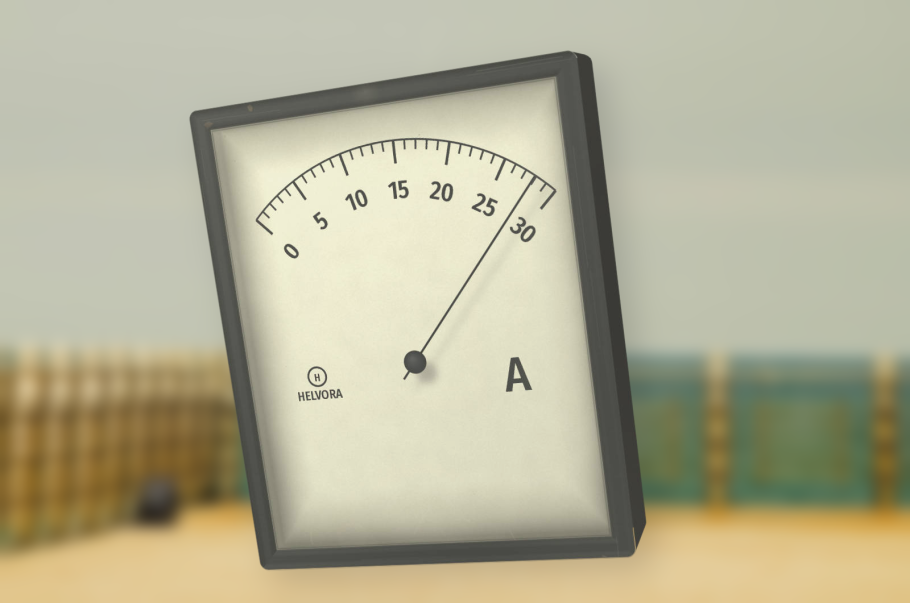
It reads 28 A
